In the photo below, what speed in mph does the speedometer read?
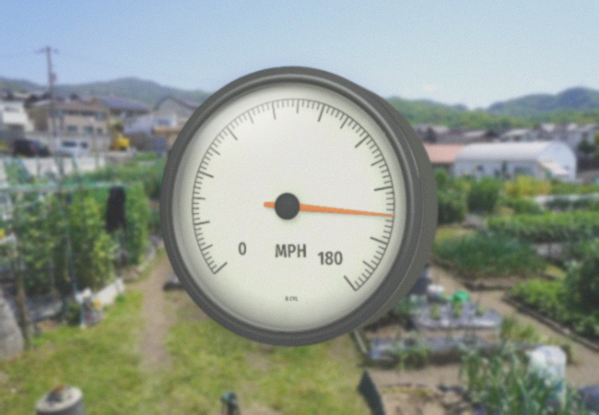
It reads 150 mph
